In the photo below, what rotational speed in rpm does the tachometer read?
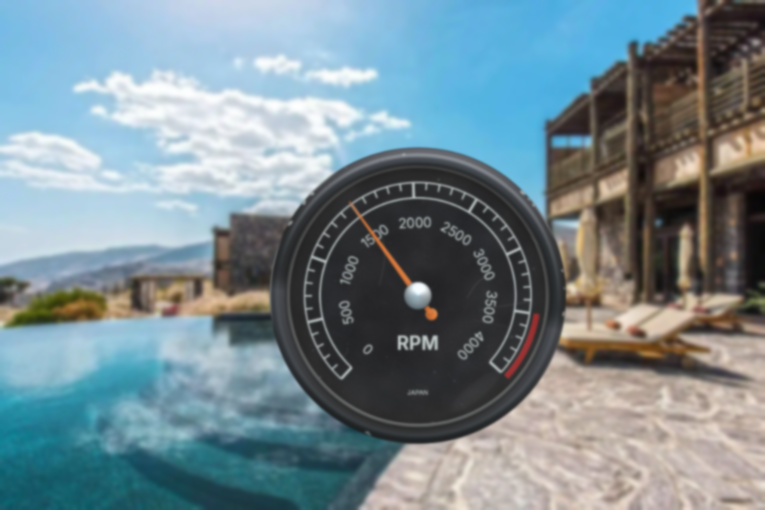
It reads 1500 rpm
